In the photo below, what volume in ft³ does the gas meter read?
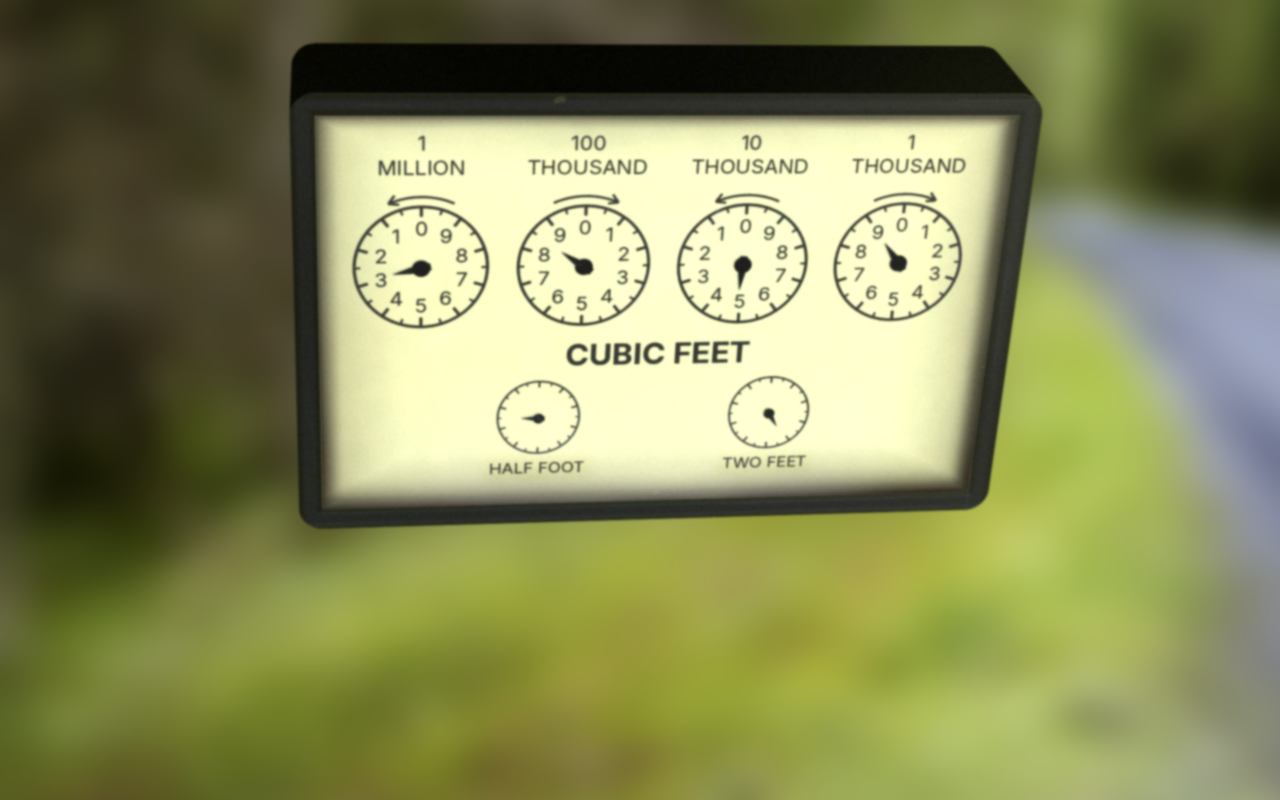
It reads 284900 ft³
